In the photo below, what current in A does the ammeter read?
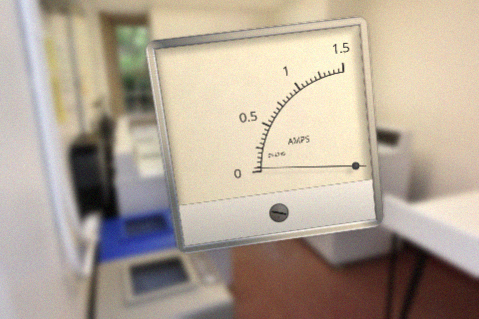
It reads 0.05 A
